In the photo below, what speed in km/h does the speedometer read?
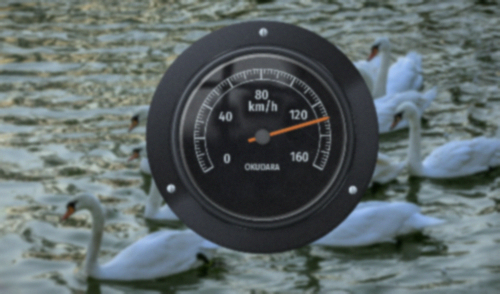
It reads 130 km/h
